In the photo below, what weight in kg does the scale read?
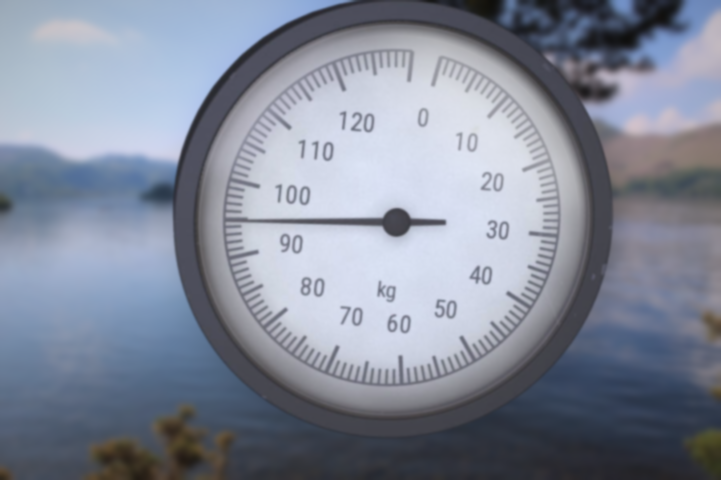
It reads 95 kg
